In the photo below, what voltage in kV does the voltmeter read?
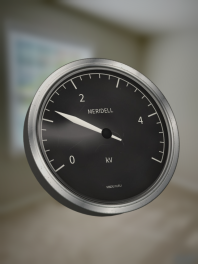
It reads 1.2 kV
